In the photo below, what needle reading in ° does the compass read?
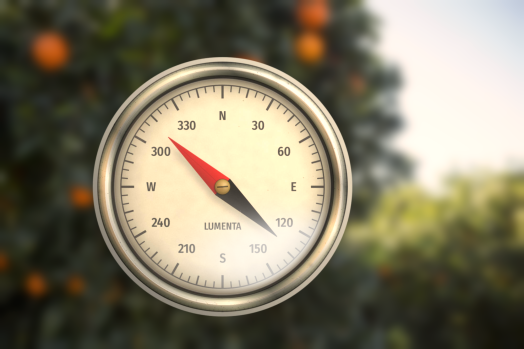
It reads 312.5 °
